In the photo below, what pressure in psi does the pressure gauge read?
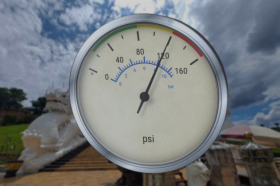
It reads 120 psi
